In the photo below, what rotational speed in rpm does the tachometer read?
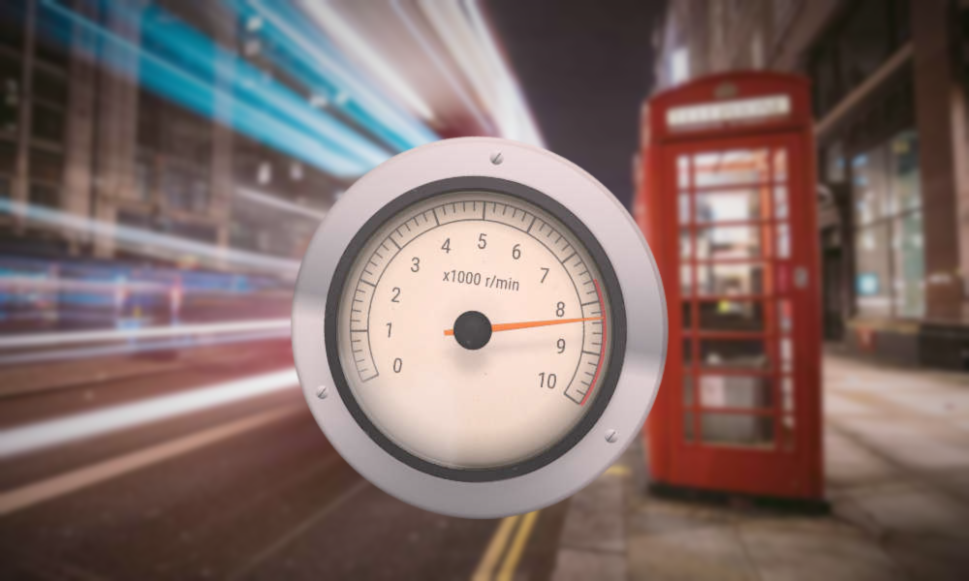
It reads 8300 rpm
